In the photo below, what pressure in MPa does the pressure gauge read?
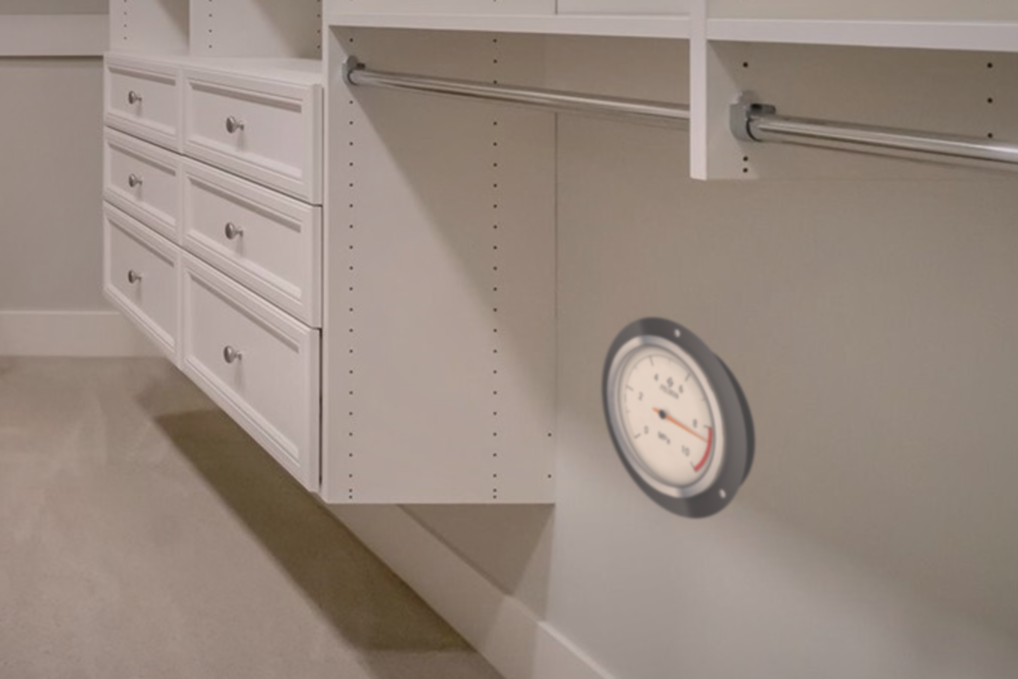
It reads 8.5 MPa
